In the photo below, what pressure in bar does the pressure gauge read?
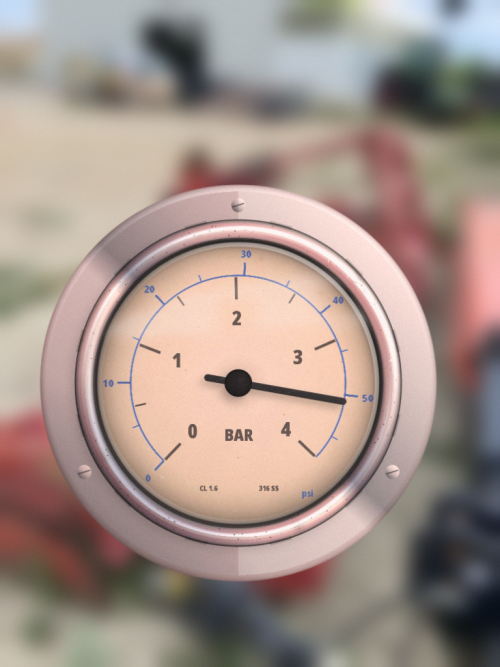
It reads 3.5 bar
